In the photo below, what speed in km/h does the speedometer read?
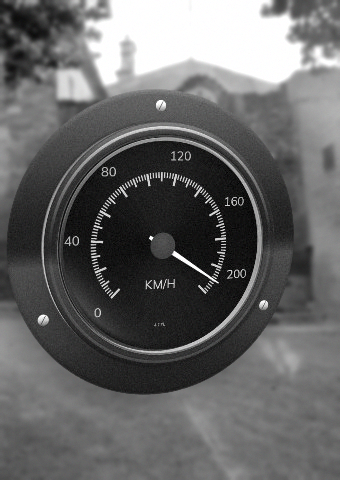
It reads 210 km/h
